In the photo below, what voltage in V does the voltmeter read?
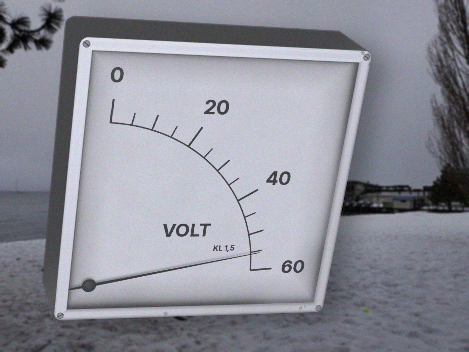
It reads 55 V
